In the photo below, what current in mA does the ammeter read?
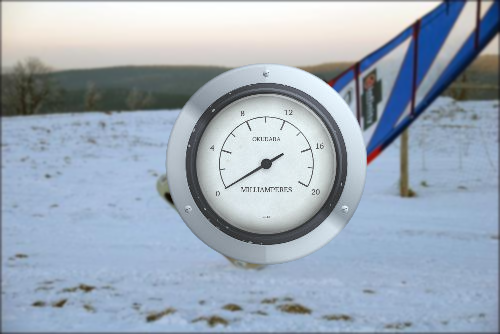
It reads 0 mA
